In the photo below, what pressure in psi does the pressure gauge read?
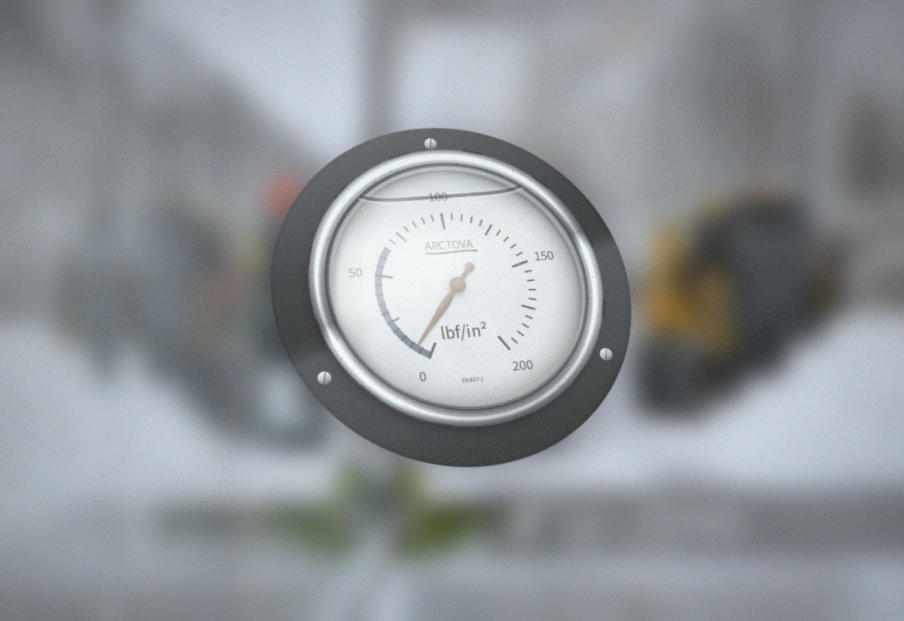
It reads 7.5 psi
